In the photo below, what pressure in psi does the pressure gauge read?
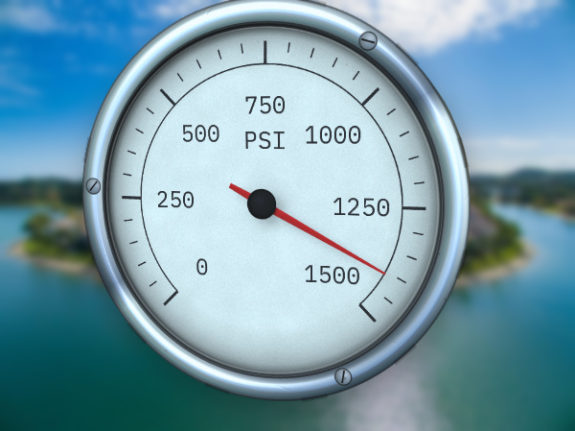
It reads 1400 psi
